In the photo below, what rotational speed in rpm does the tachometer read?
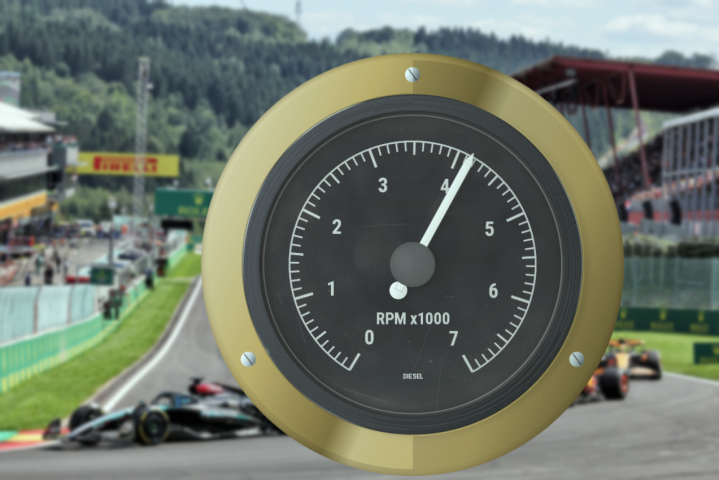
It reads 4150 rpm
